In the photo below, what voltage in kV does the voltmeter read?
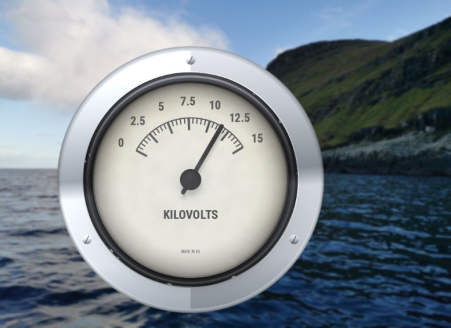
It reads 11.5 kV
